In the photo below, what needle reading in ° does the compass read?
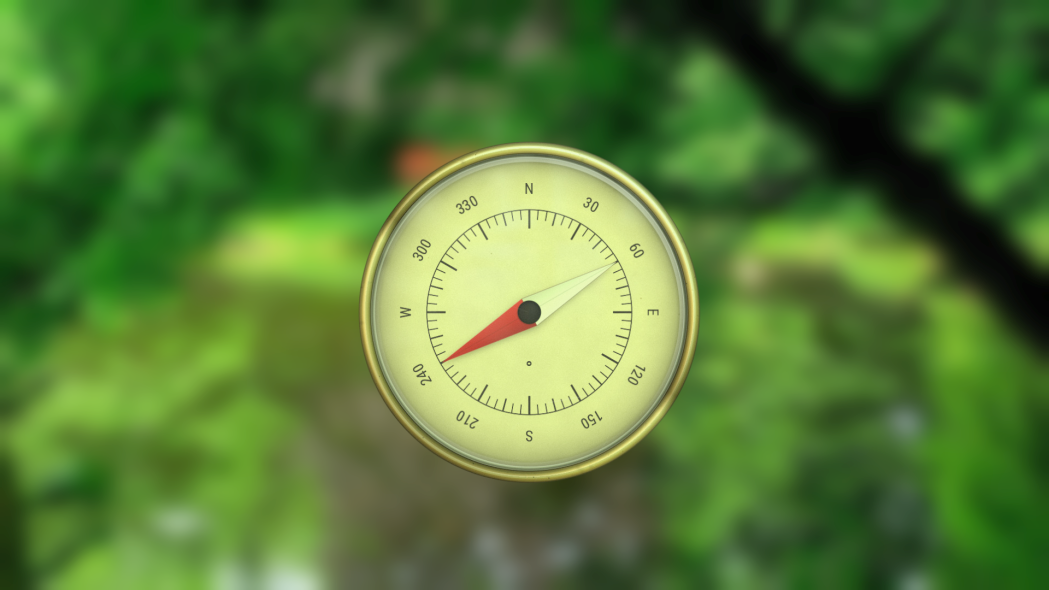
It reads 240 °
